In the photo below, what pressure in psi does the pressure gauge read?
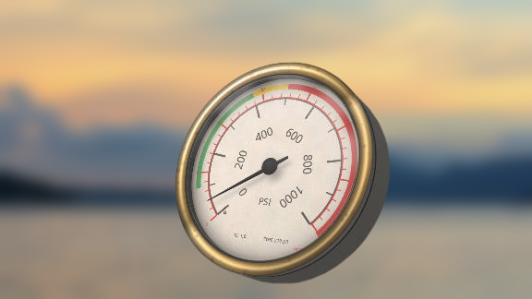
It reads 50 psi
